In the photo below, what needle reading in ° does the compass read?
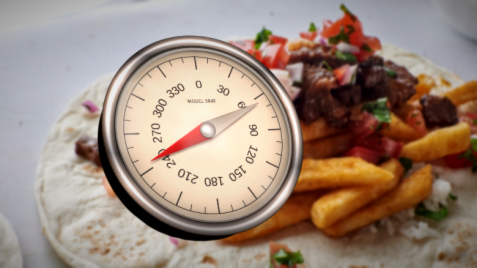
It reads 245 °
